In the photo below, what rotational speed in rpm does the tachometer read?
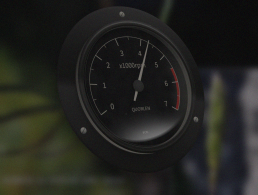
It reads 4250 rpm
